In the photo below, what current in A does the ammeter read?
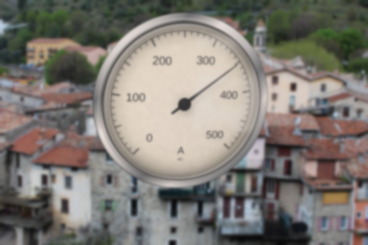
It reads 350 A
